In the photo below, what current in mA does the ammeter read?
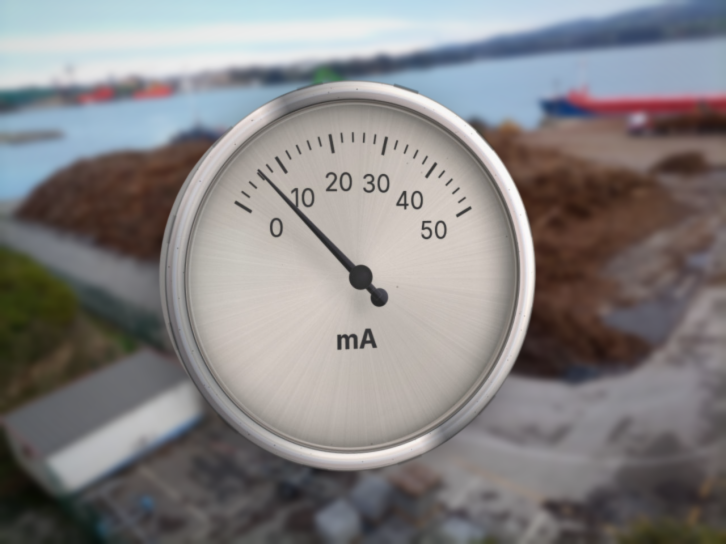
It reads 6 mA
